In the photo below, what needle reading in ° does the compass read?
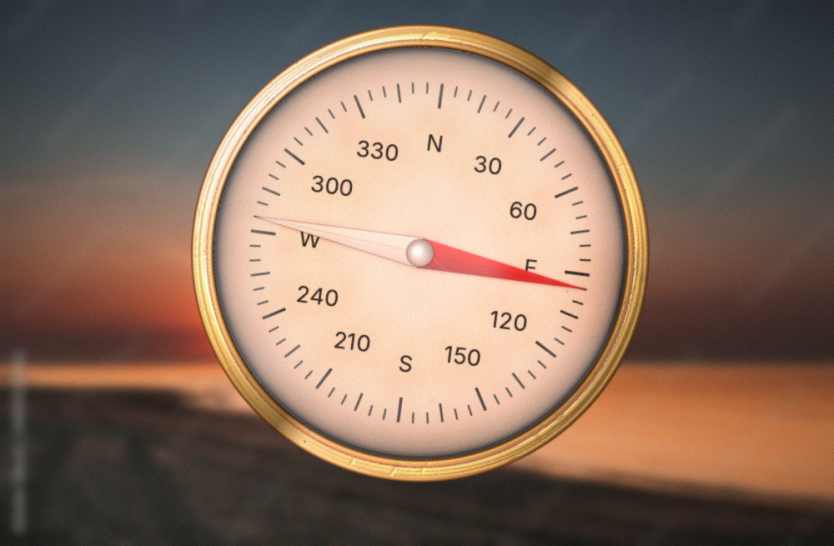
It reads 95 °
